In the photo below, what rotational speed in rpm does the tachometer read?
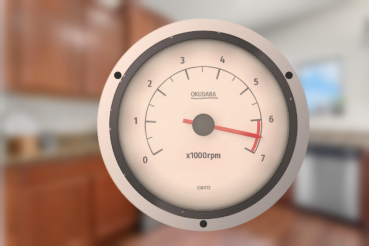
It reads 6500 rpm
